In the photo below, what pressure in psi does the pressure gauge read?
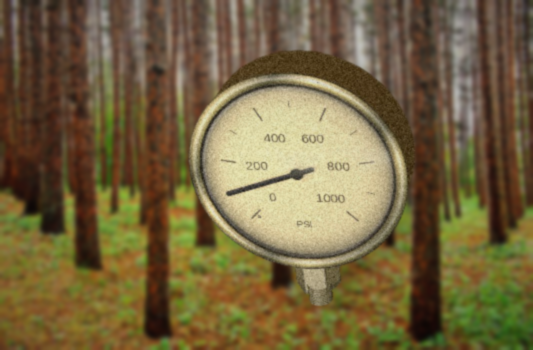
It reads 100 psi
